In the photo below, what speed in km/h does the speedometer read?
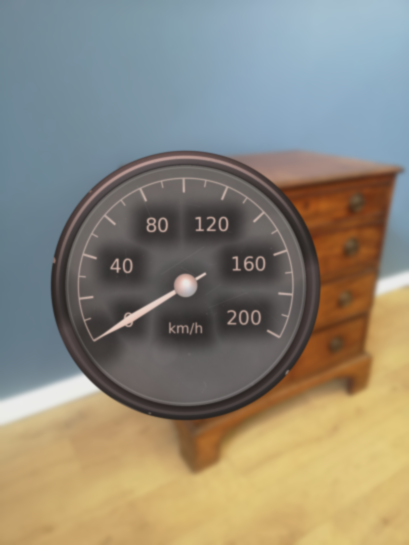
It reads 0 km/h
